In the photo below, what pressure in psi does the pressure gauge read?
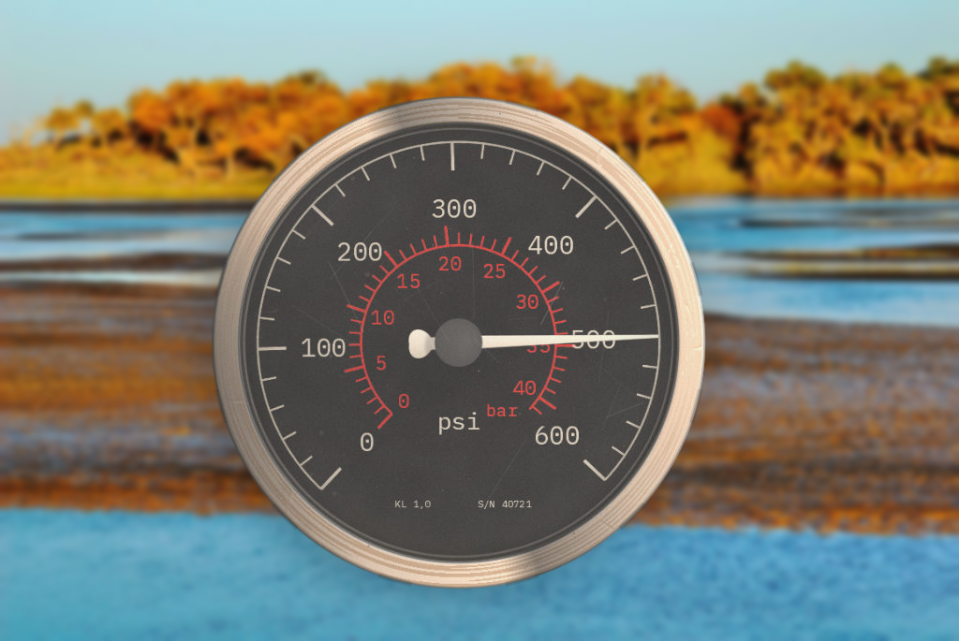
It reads 500 psi
